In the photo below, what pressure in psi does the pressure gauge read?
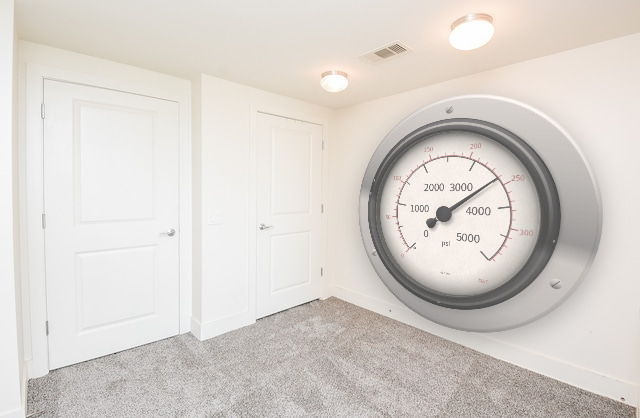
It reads 3500 psi
